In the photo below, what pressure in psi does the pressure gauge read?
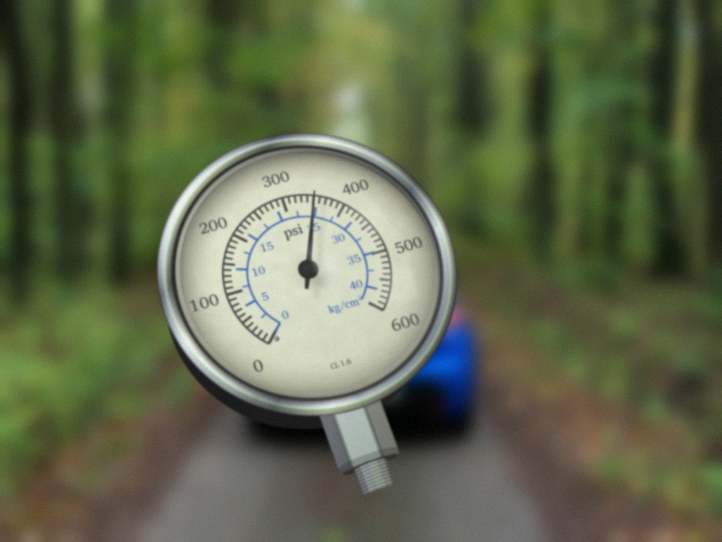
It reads 350 psi
